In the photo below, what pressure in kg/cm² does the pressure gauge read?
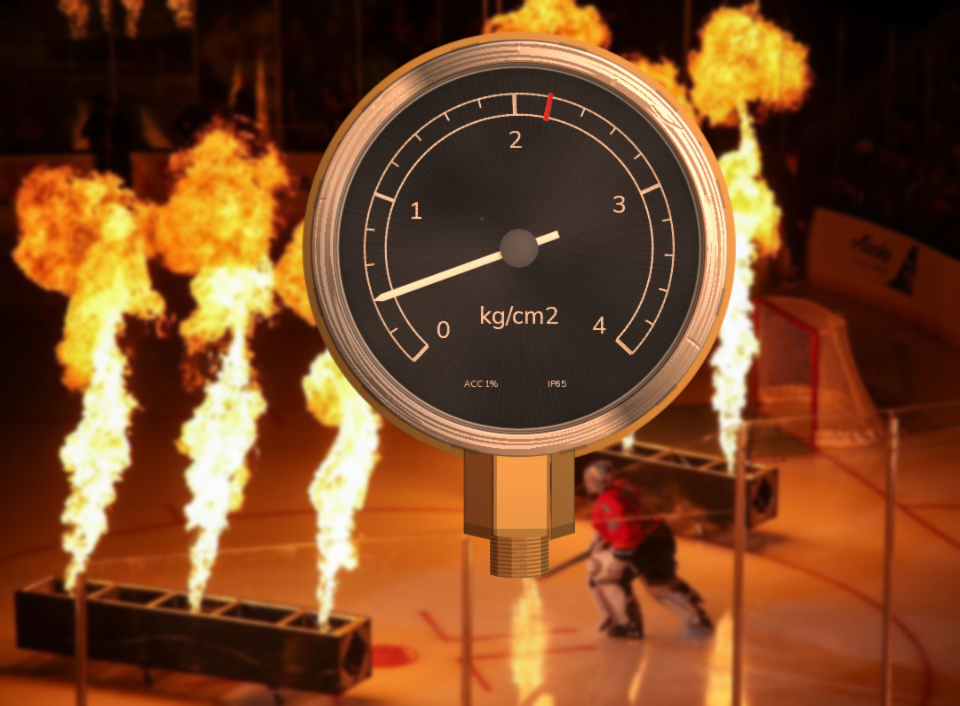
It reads 0.4 kg/cm²
